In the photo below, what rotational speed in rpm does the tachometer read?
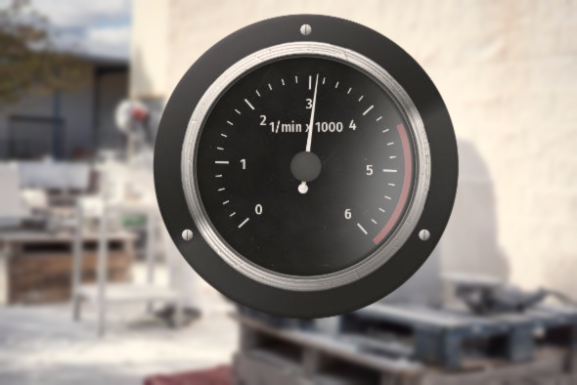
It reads 3100 rpm
